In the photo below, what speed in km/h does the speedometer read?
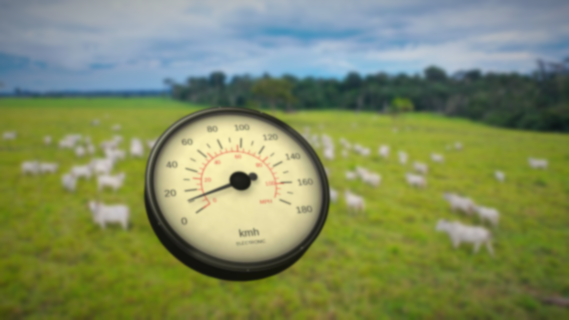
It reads 10 km/h
